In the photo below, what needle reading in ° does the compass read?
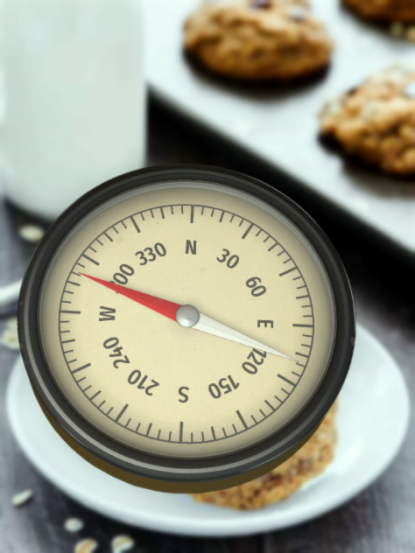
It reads 290 °
